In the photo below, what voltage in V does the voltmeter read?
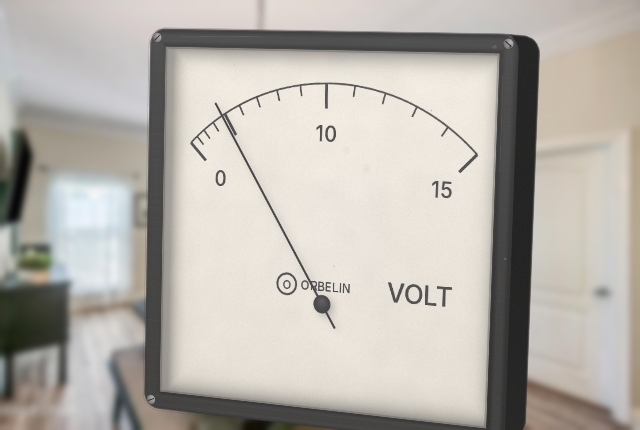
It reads 5 V
